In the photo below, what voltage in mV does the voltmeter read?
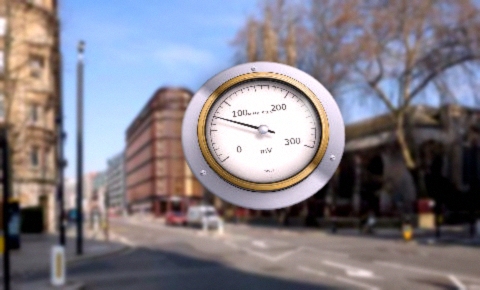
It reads 70 mV
